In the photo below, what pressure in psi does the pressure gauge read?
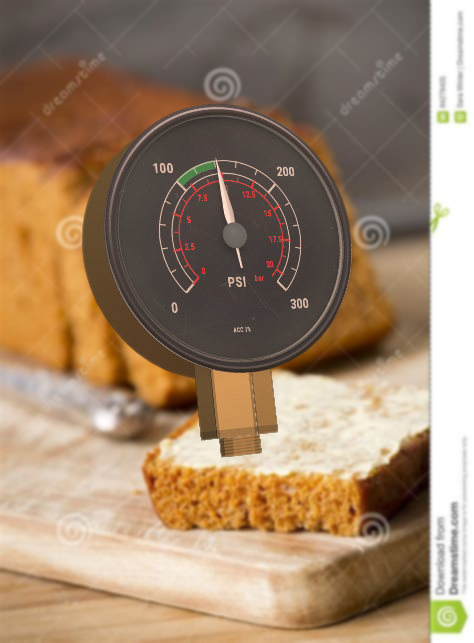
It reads 140 psi
